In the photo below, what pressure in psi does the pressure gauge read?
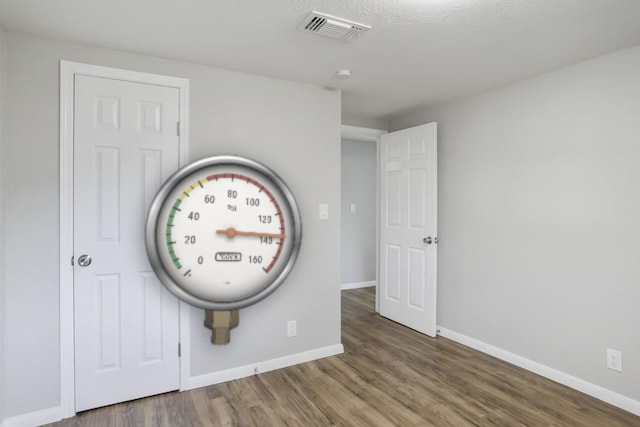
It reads 135 psi
